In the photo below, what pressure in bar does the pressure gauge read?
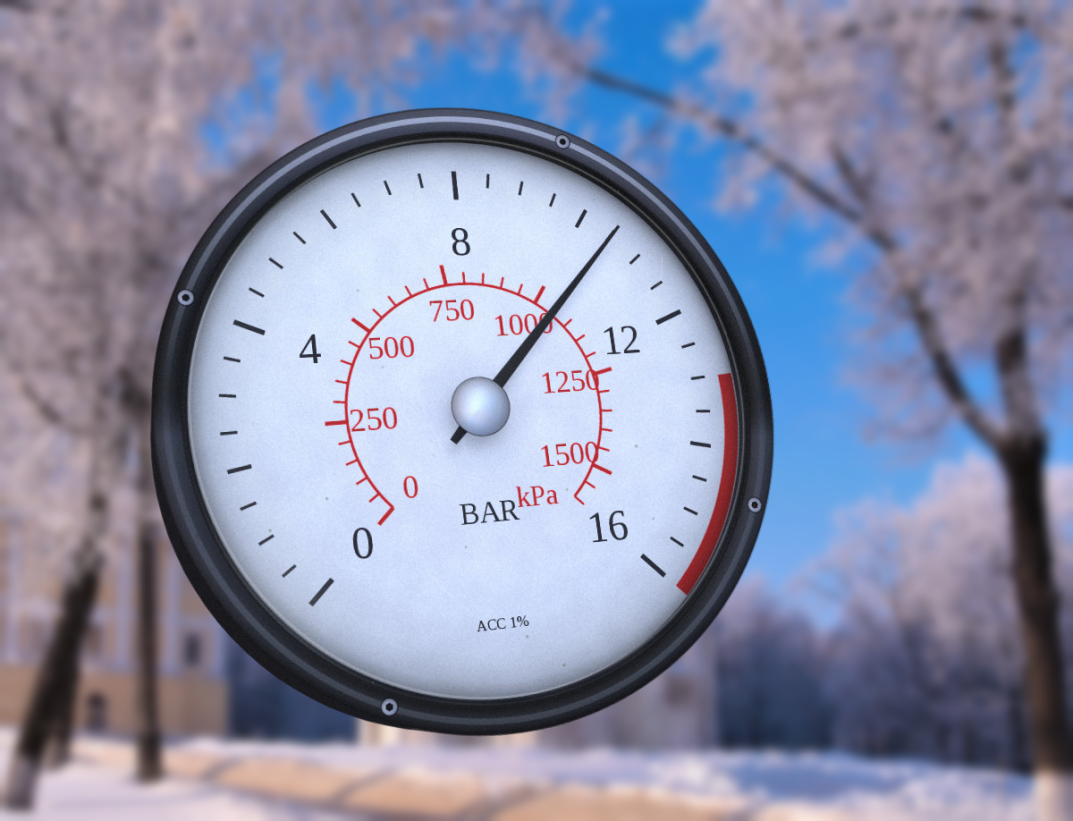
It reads 10.5 bar
